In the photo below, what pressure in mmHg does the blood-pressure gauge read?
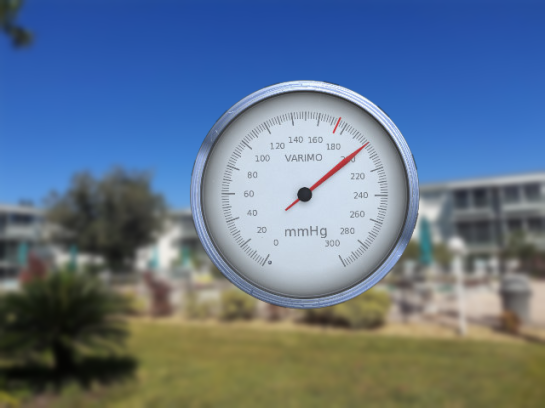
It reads 200 mmHg
